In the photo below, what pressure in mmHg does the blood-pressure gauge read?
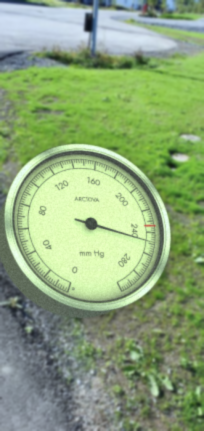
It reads 250 mmHg
